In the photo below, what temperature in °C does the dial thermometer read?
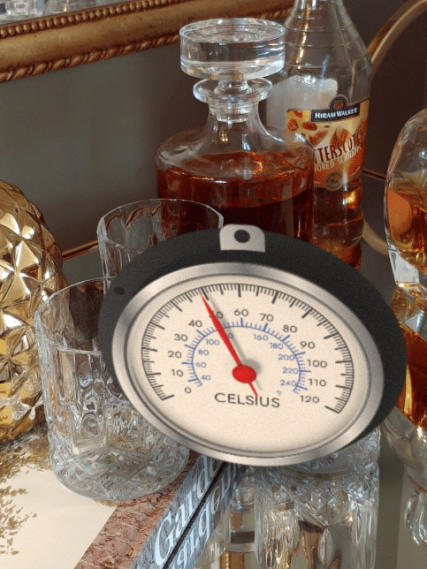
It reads 50 °C
